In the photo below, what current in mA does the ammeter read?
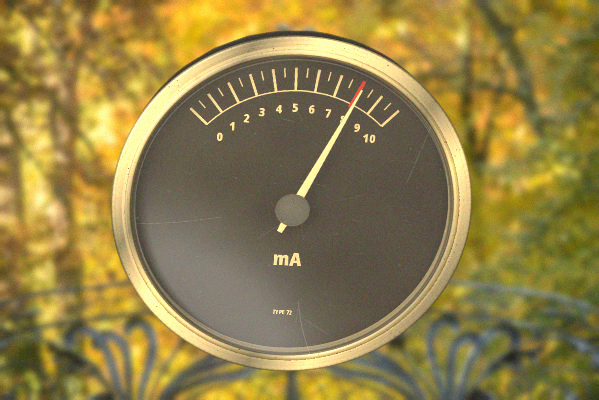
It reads 8 mA
